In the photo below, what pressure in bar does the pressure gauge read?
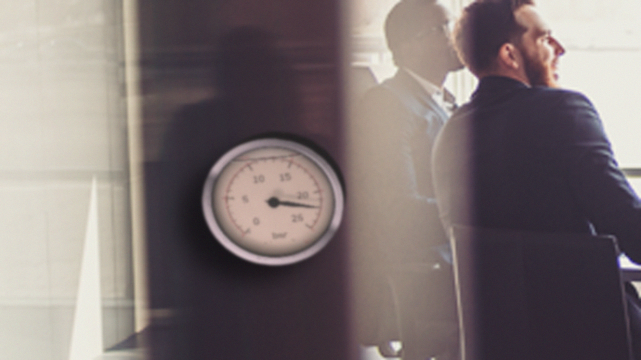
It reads 22 bar
